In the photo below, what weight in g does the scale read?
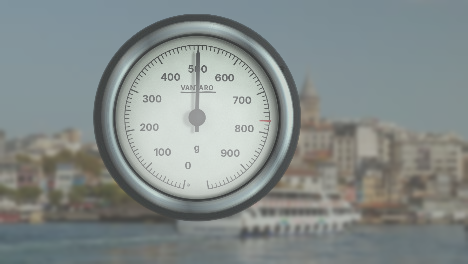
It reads 500 g
